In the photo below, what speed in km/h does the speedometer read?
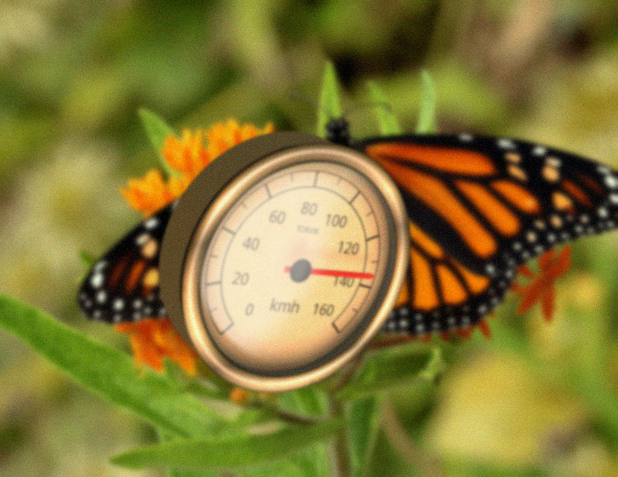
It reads 135 km/h
